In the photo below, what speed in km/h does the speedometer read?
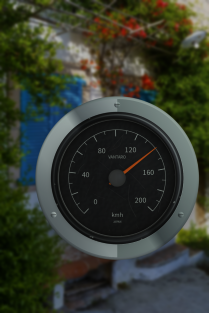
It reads 140 km/h
